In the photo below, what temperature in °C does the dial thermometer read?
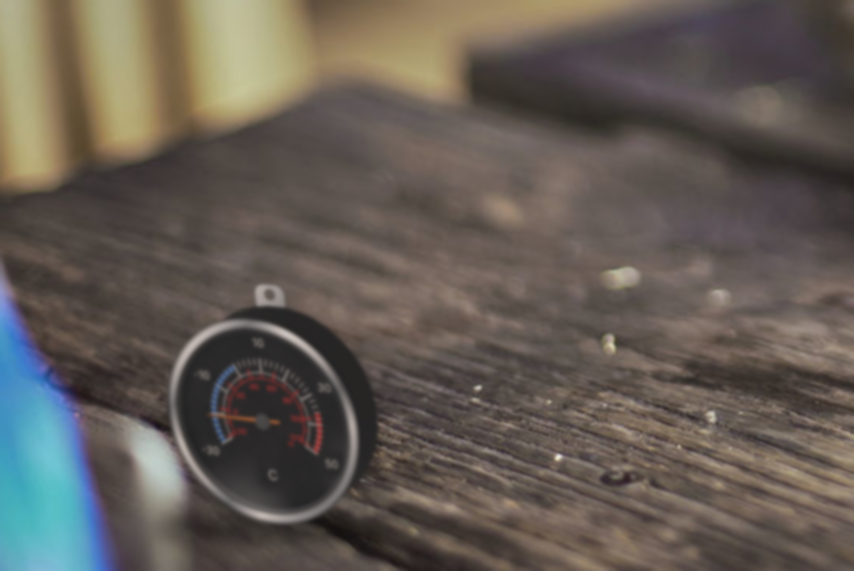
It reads -20 °C
